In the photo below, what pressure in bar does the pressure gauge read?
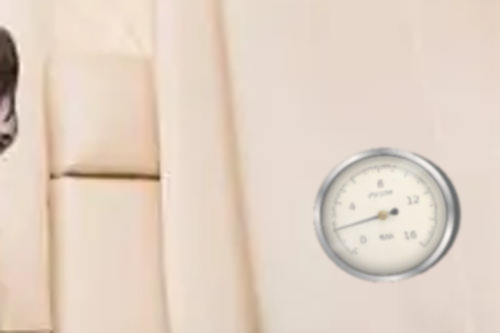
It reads 2 bar
